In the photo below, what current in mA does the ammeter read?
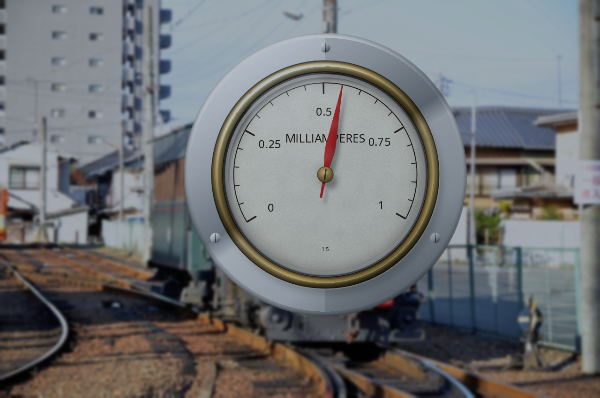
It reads 0.55 mA
